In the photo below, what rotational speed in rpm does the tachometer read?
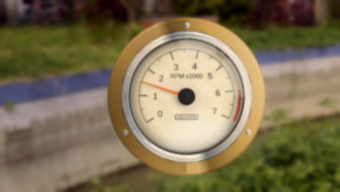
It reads 1500 rpm
